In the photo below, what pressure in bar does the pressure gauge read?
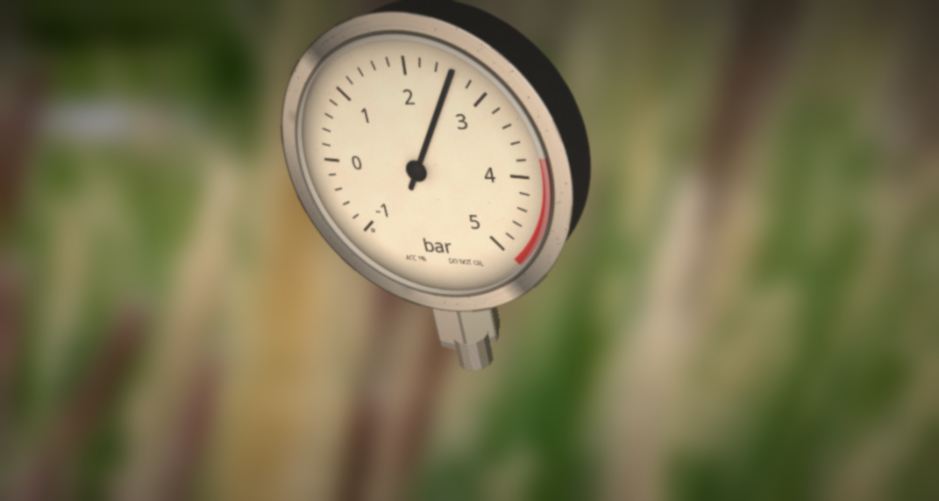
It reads 2.6 bar
